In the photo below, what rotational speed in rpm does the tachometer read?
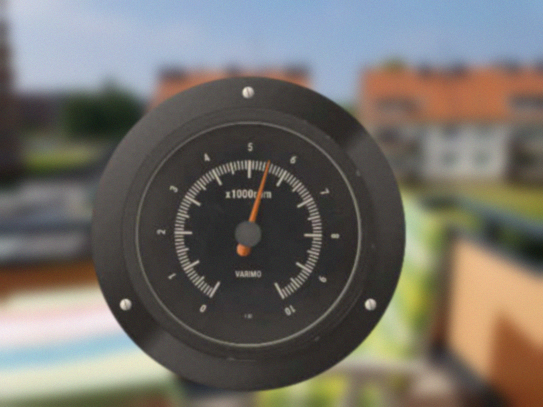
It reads 5500 rpm
